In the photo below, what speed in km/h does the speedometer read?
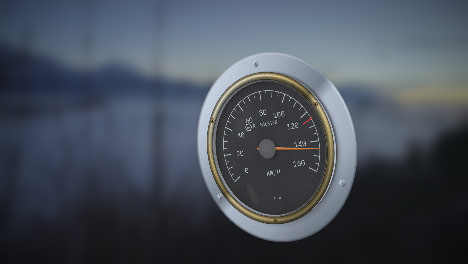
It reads 145 km/h
